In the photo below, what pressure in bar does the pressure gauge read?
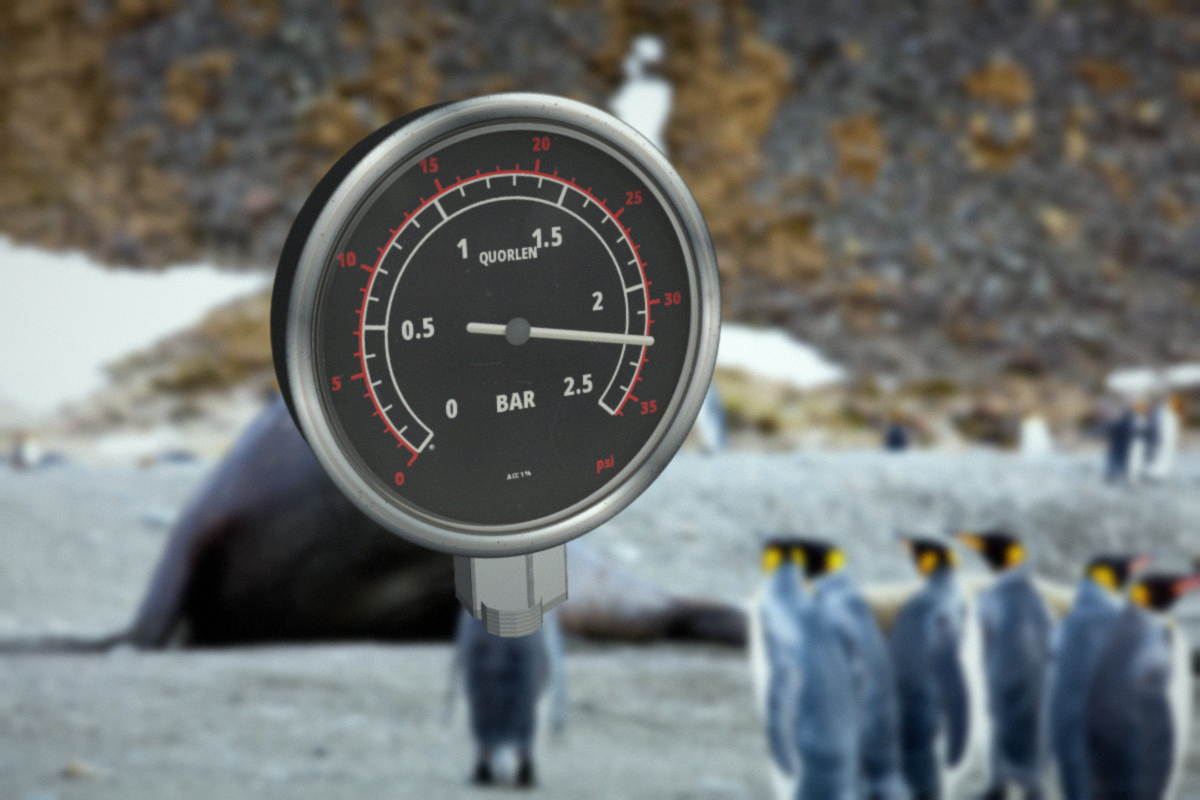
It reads 2.2 bar
